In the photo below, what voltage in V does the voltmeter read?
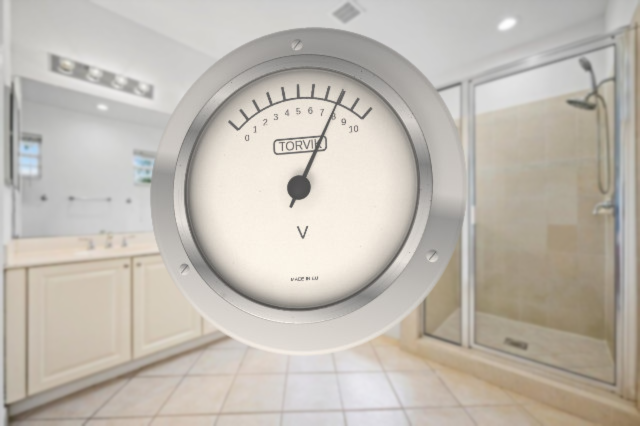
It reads 8 V
